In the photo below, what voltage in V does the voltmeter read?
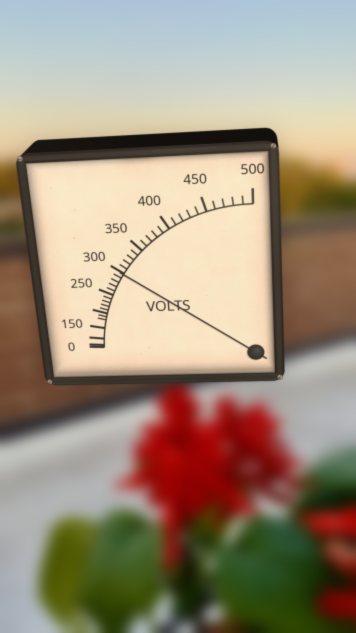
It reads 300 V
